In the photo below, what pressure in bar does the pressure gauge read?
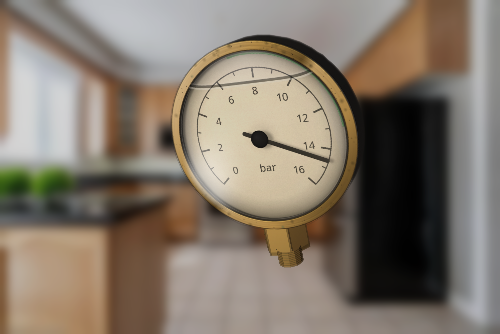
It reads 14.5 bar
